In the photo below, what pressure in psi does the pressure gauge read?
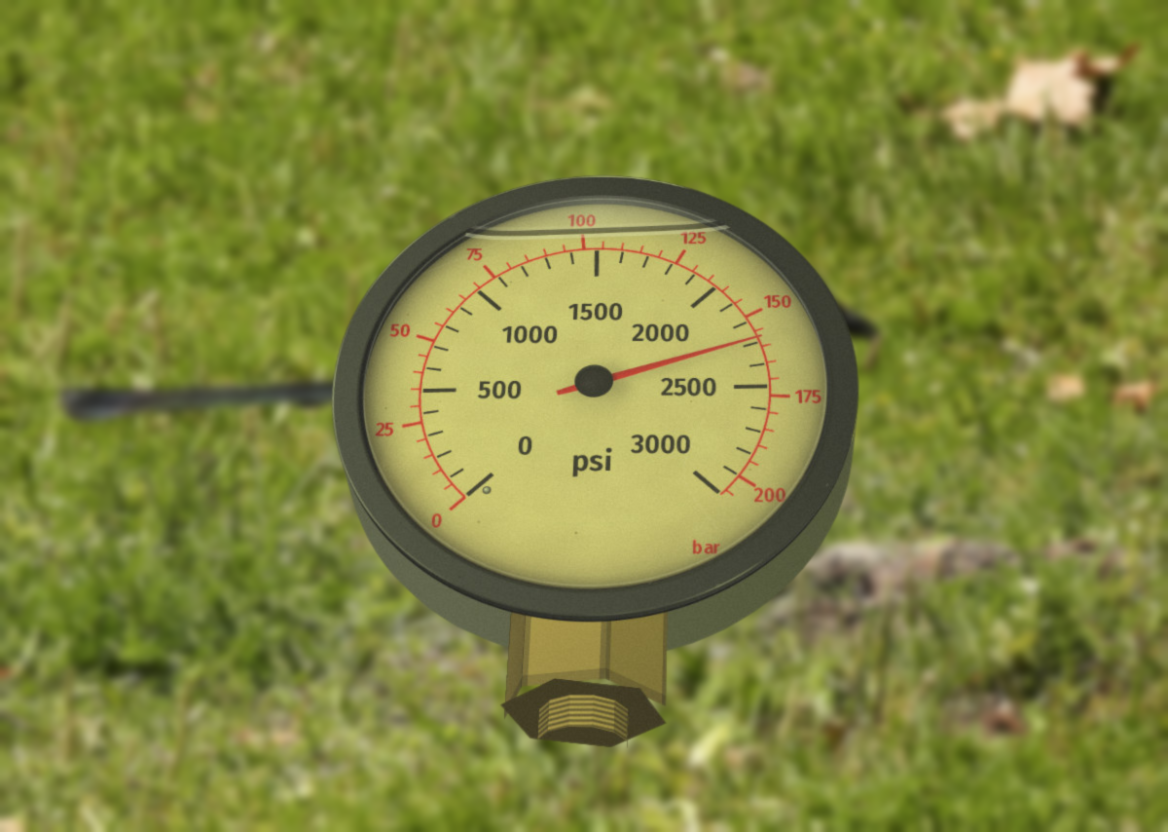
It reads 2300 psi
